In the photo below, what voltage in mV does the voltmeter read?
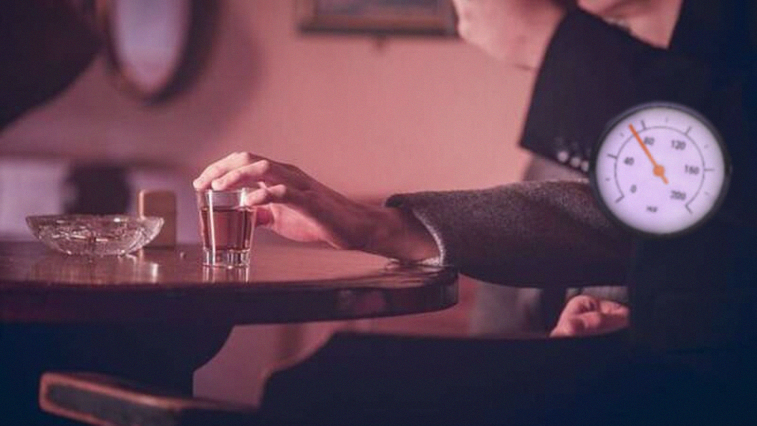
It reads 70 mV
